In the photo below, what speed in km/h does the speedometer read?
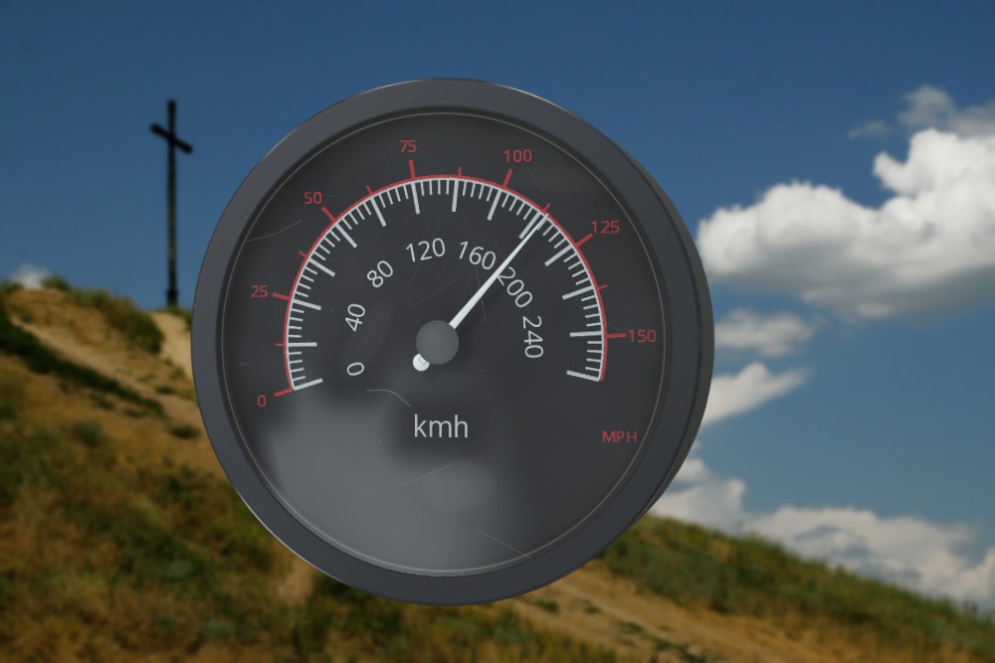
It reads 184 km/h
